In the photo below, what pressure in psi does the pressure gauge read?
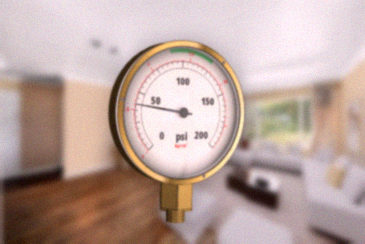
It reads 40 psi
